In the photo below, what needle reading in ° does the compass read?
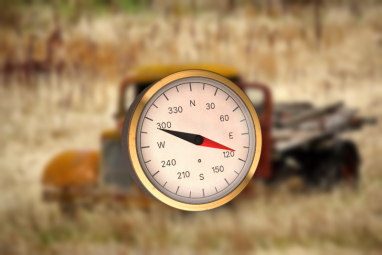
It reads 112.5 °
